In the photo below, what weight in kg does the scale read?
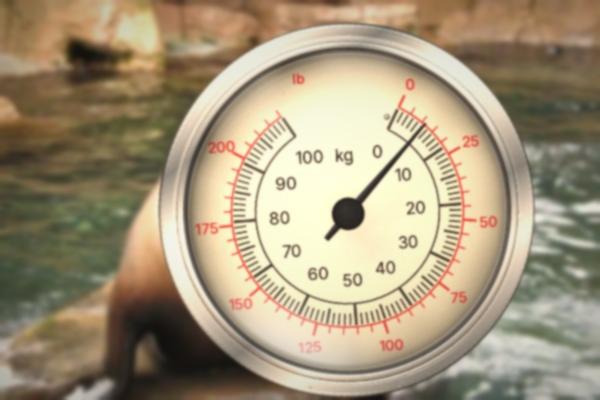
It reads 5 kg
